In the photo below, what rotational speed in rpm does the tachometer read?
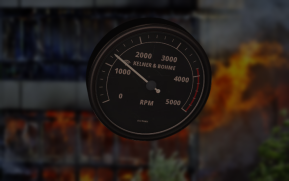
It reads 1300 rpm
